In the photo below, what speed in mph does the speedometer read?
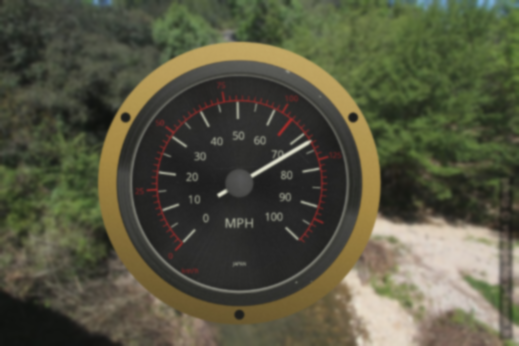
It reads 72.5 mph
